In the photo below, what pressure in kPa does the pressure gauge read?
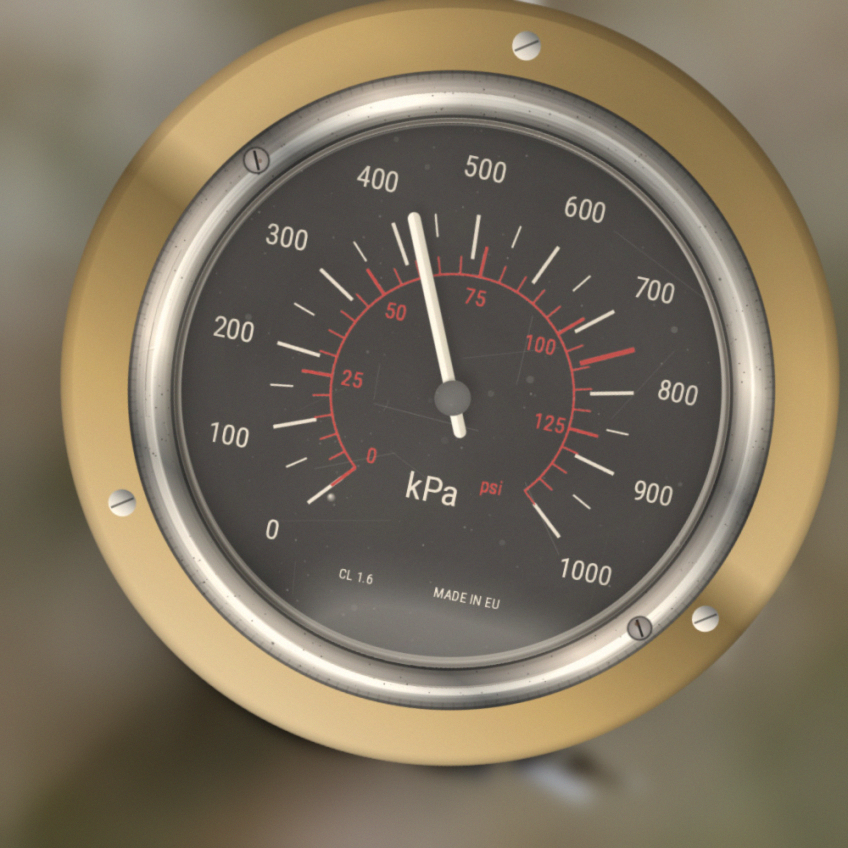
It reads 425 kPa
